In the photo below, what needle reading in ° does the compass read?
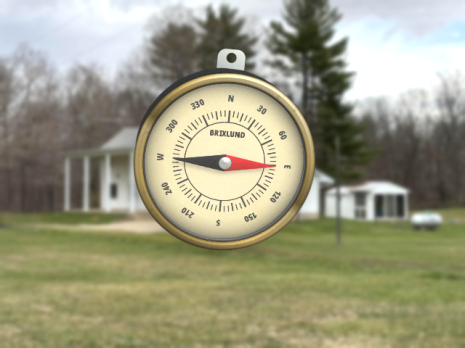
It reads 90 °
